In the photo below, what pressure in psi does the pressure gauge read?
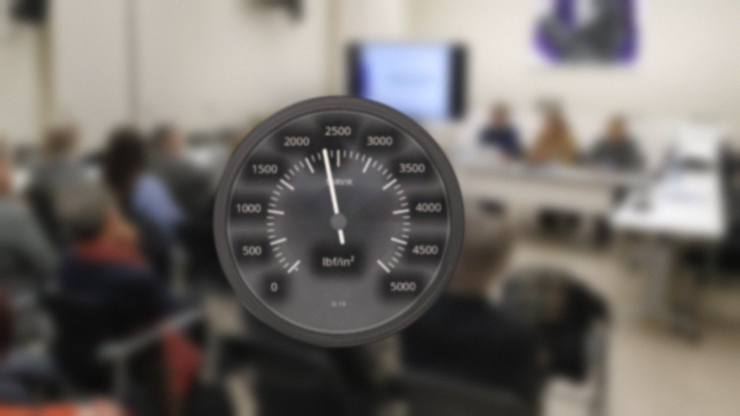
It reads 2300 psi
